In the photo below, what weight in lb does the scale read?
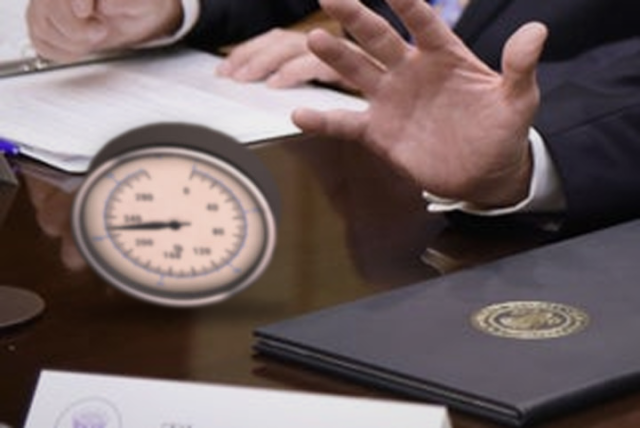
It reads 230 lb
